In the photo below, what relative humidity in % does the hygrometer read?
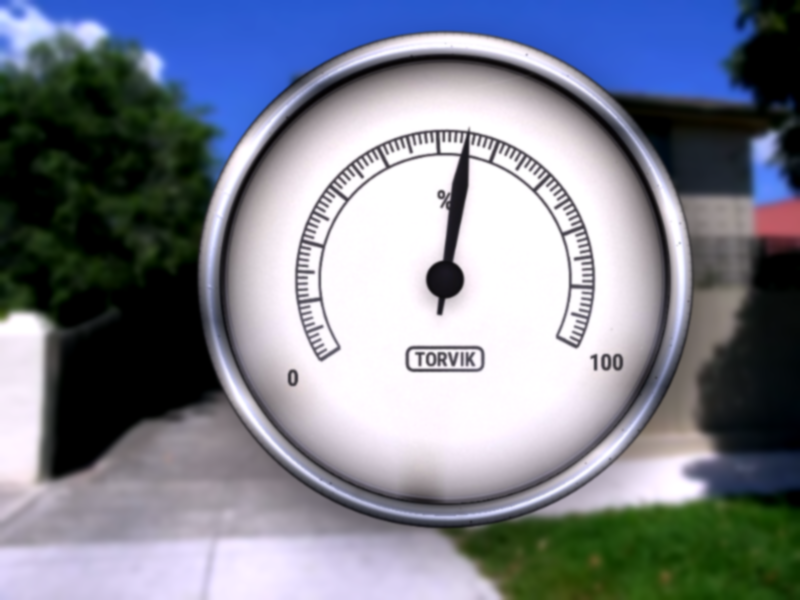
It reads 55 %
